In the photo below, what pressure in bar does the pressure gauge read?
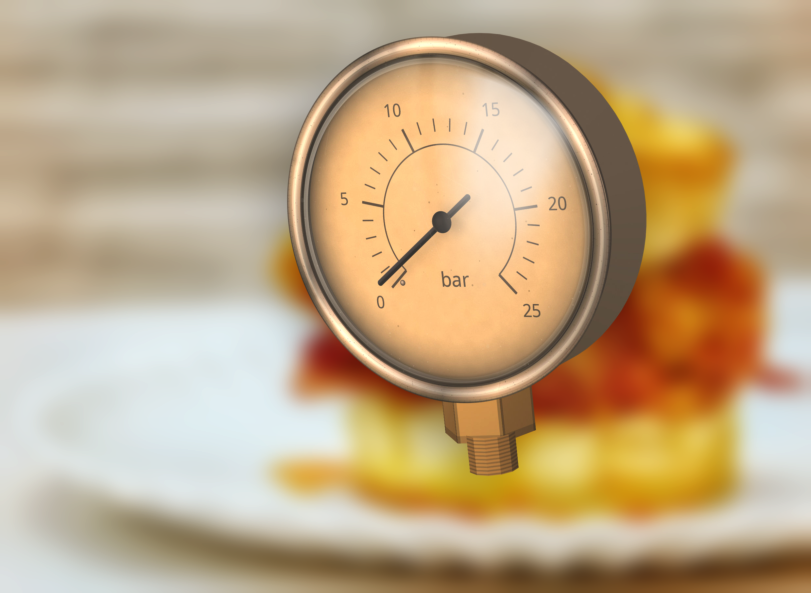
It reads 0.5 bar
